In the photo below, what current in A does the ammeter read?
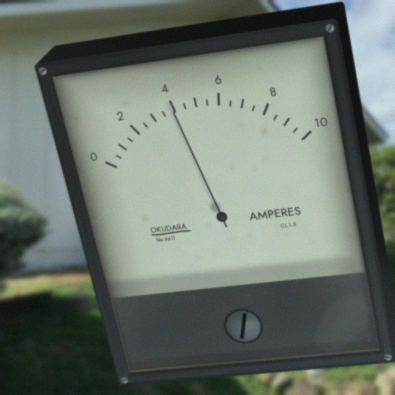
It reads 4 A
